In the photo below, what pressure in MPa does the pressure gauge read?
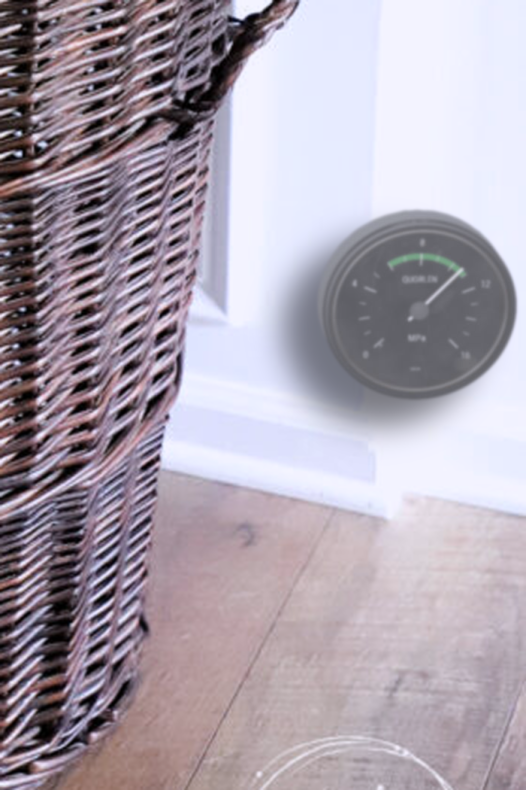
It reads 10.5 MPa
